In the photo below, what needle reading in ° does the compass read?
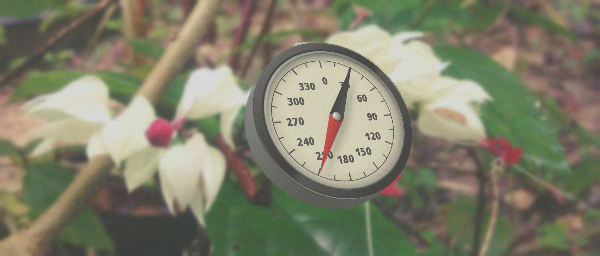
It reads 210 °
